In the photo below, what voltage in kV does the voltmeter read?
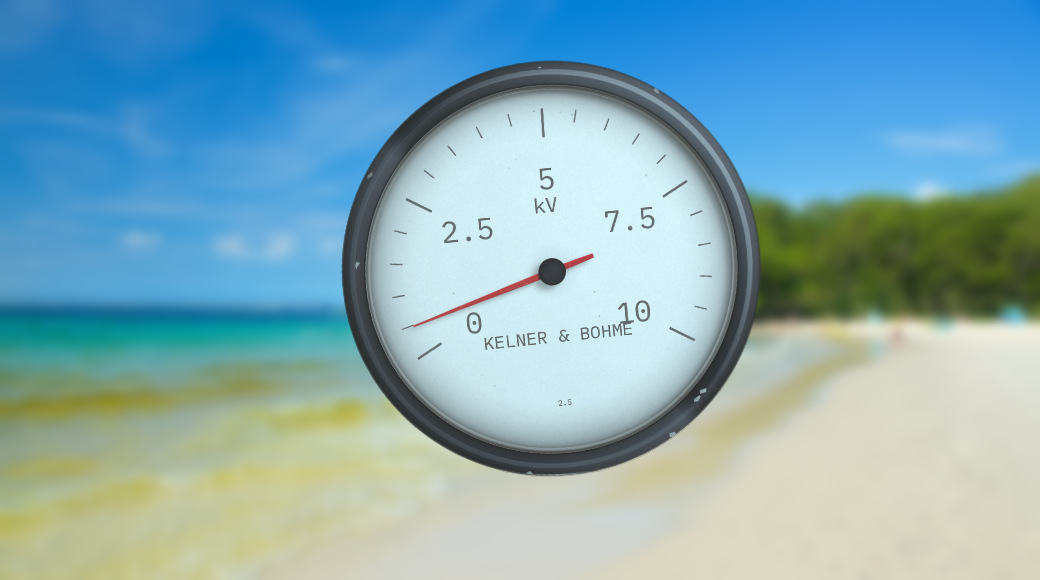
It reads 0.5 kV
